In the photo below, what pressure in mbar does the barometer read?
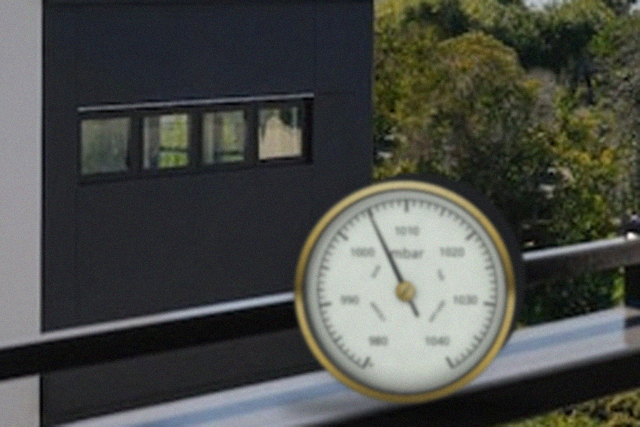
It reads 1005 mbar
